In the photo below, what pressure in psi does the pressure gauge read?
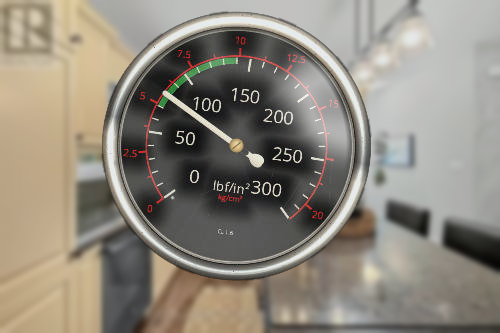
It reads 80 psi
